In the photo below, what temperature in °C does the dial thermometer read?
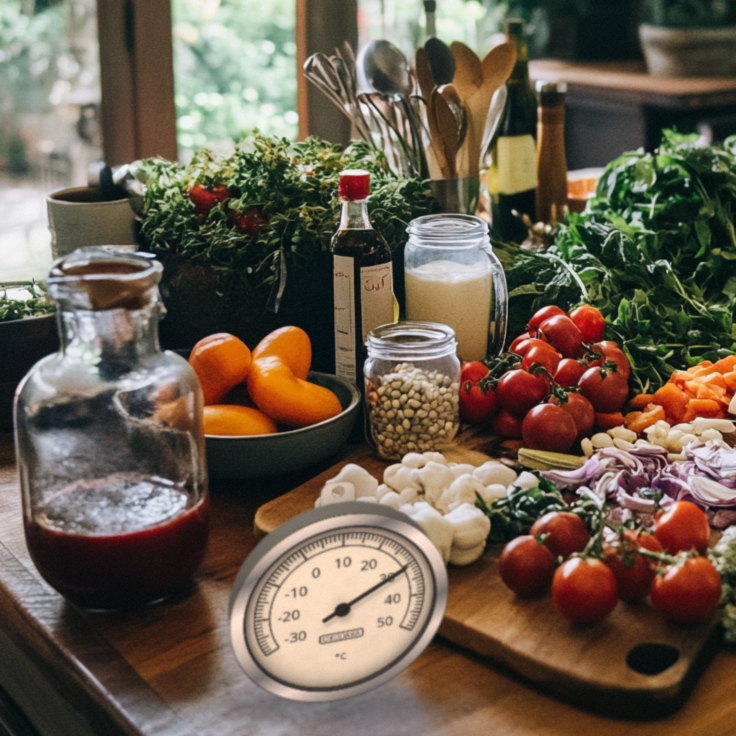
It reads 30 °C
